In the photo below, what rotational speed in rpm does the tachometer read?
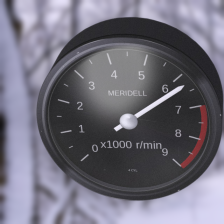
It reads 6250 rpm
